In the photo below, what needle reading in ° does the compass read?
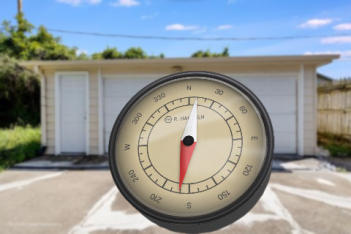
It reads 190 °
